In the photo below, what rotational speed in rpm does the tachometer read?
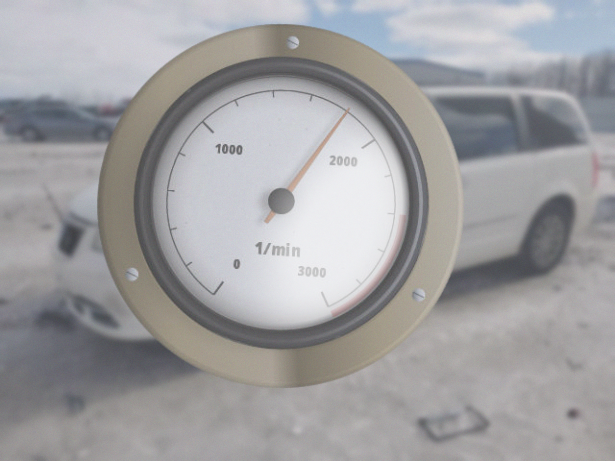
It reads 1800 rpm
